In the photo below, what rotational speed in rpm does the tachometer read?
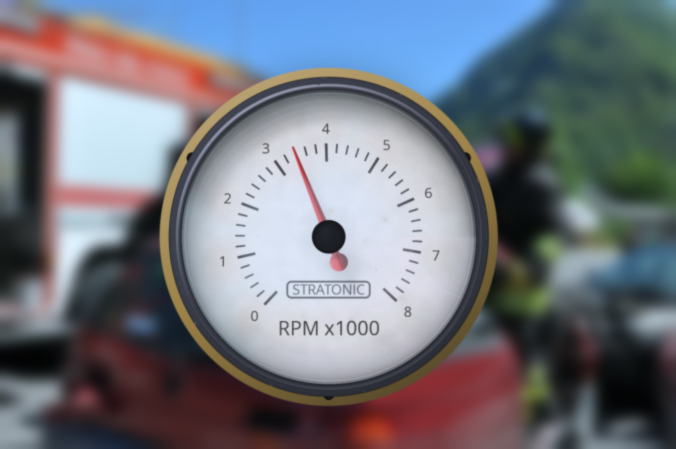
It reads 3400 rpm
